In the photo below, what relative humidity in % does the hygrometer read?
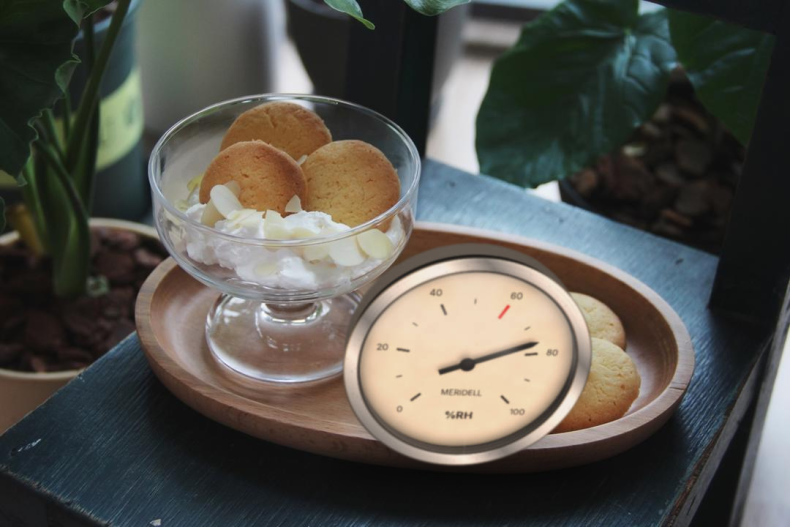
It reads 75 %
